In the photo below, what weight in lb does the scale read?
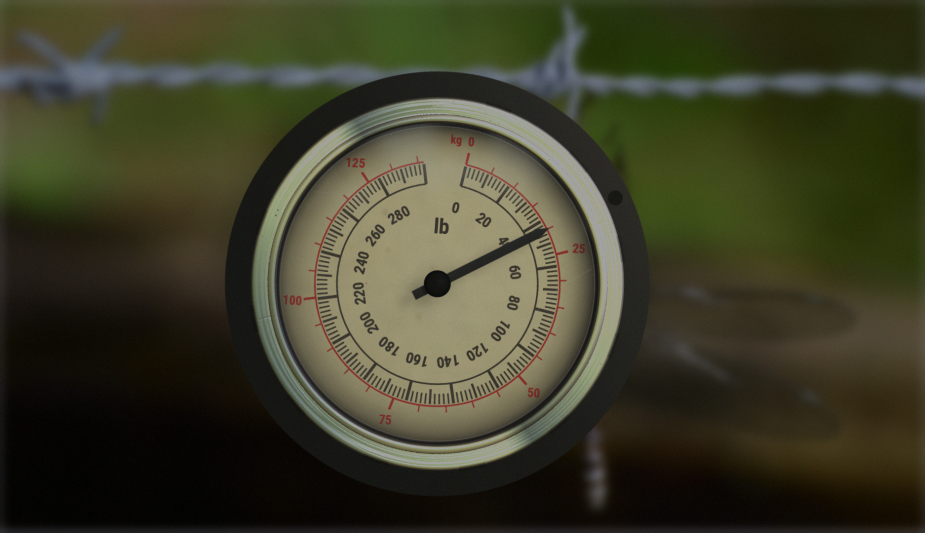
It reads 44 lb
